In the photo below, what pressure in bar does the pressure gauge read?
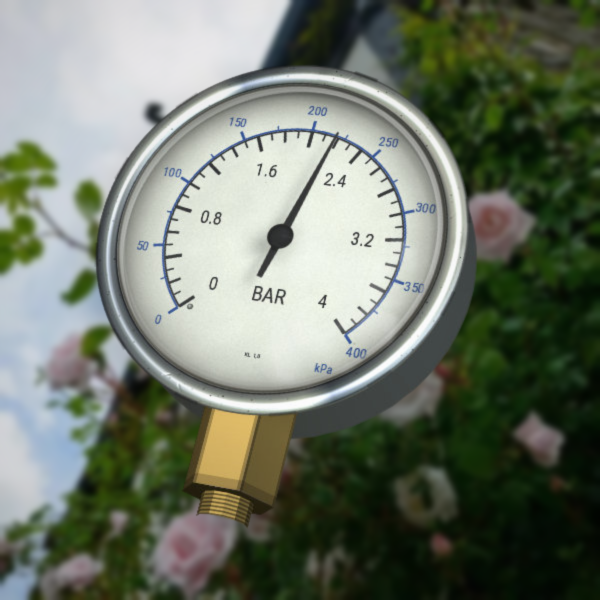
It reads 2.2 bar
